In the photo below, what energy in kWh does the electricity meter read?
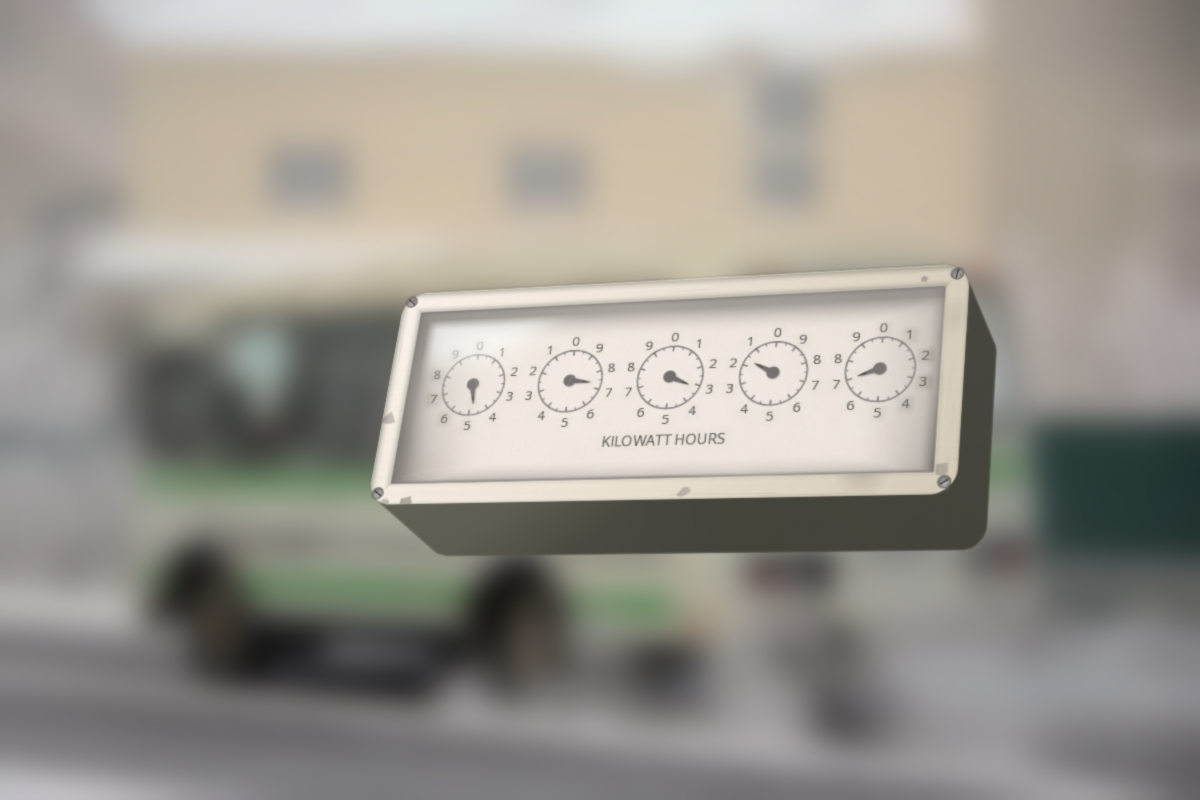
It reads 47317 kWh
